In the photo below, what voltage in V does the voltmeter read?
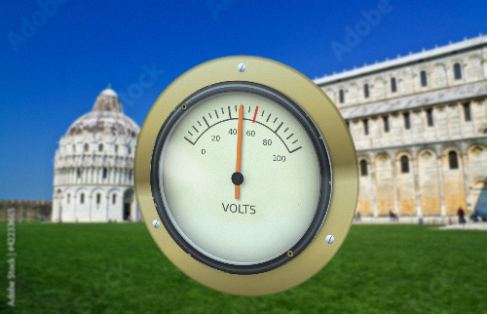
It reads 50 V
